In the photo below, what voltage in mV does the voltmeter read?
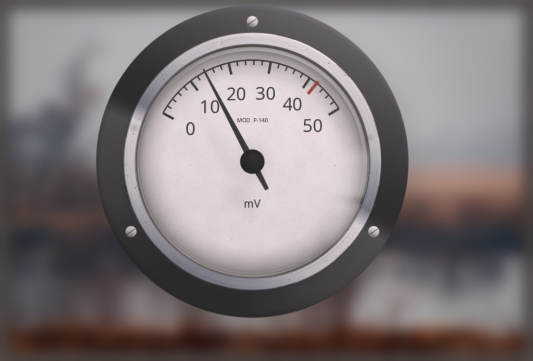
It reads 14 mV
